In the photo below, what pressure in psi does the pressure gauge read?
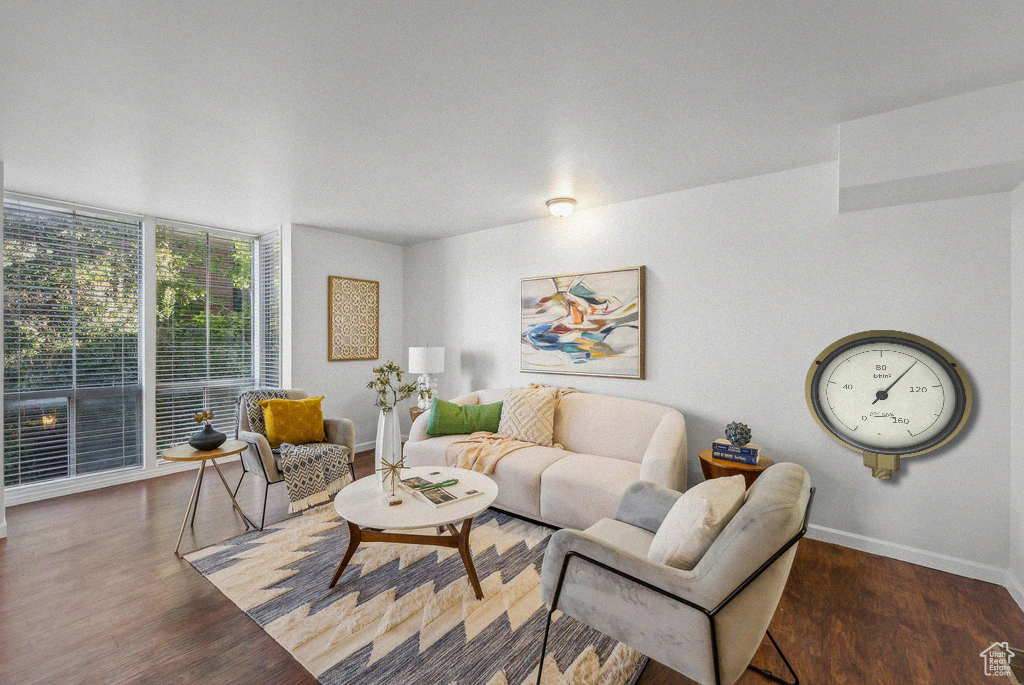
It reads 100 psi
